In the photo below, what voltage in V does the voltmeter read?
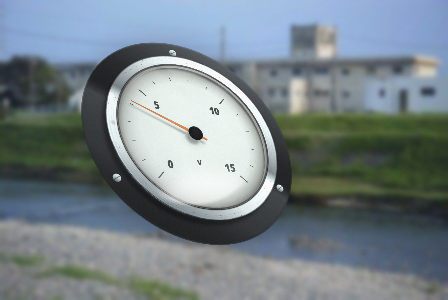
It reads 4 V
